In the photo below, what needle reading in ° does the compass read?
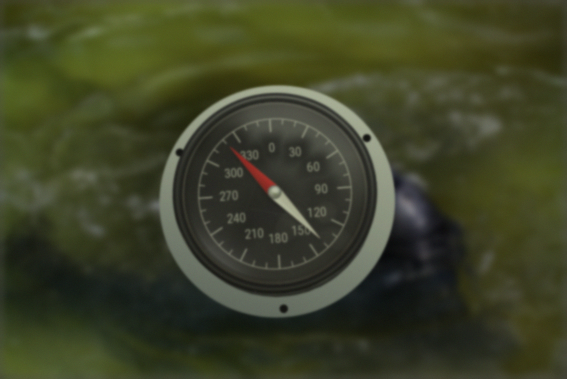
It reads 320 °
